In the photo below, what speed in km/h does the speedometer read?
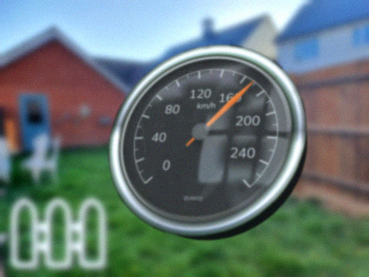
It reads 170 km/h
